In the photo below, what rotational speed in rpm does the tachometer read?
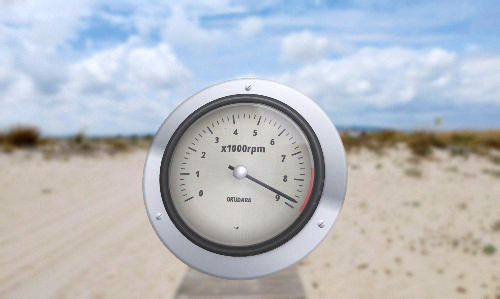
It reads 8800 rpm
